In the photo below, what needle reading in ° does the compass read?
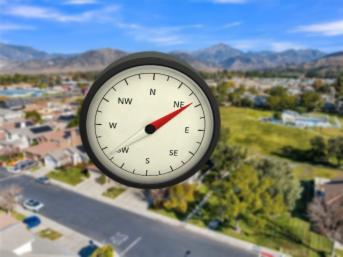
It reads 52.5 °
